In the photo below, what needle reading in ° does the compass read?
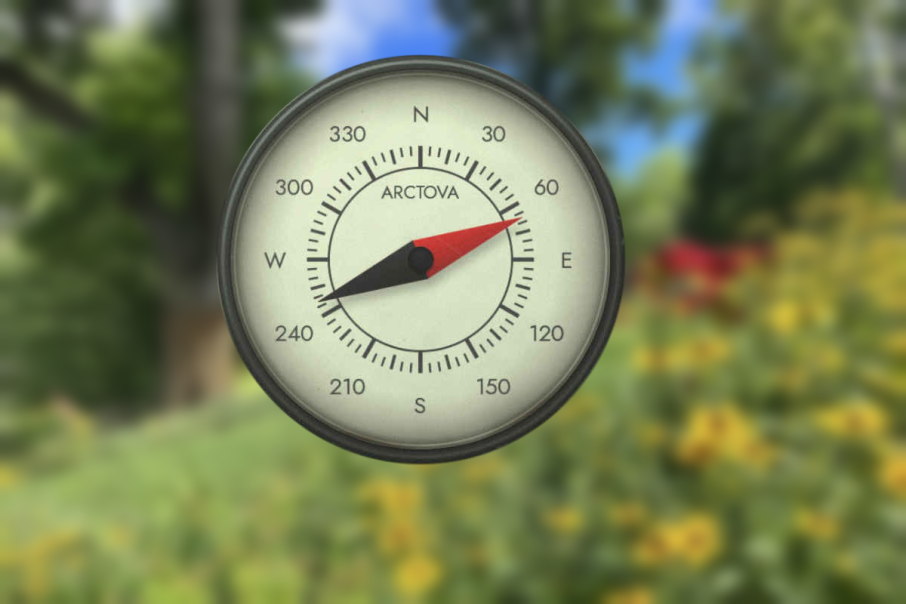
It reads 67.5 °
